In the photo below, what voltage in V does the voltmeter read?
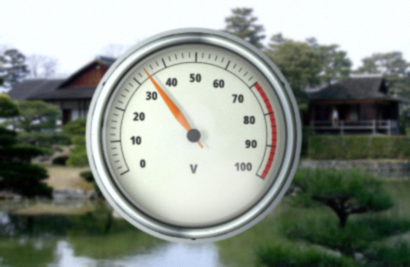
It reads 34 V
